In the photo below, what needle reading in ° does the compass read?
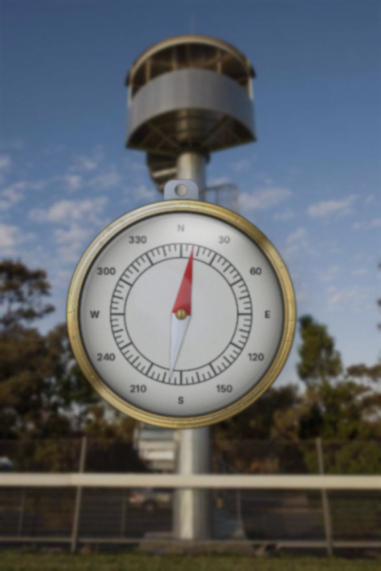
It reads 10 °
